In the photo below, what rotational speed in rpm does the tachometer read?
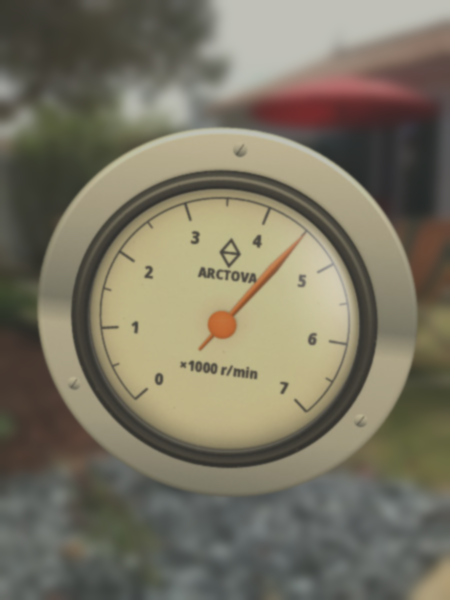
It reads 4500 rpm
